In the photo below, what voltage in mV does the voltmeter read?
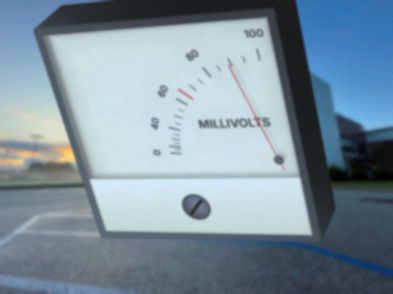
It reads 90 mV
